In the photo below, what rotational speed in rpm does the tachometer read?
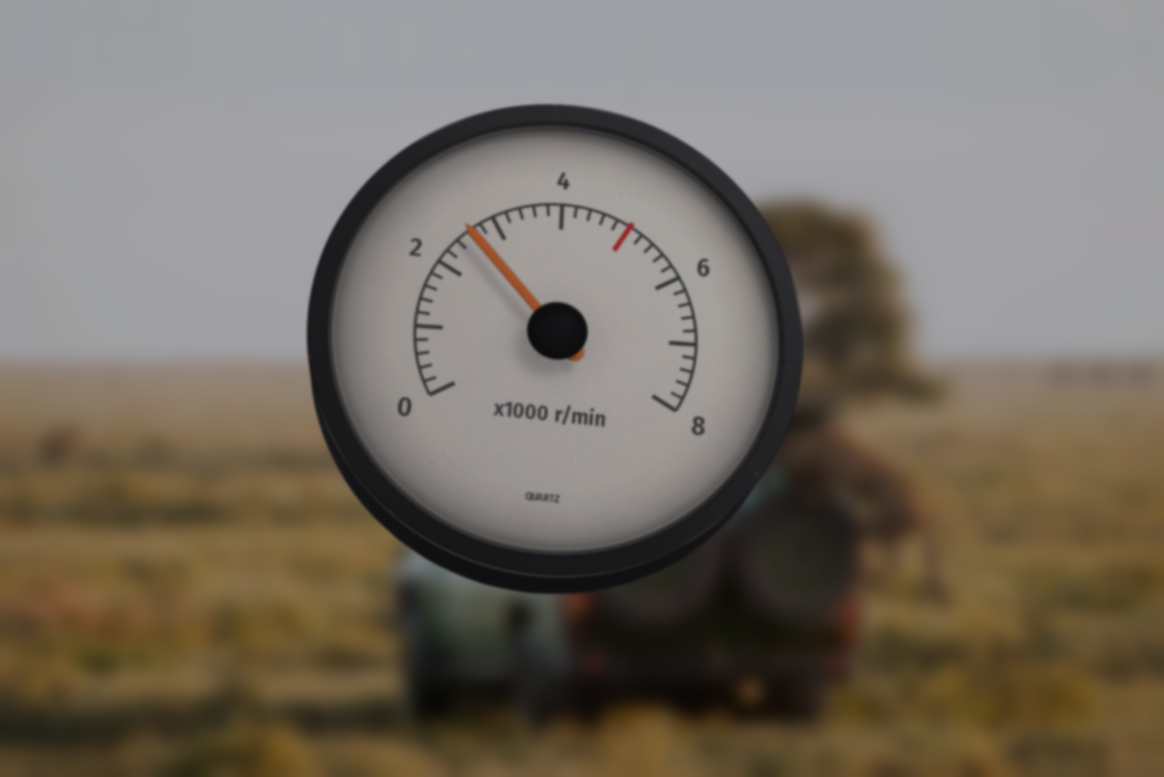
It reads 2600 rpm
